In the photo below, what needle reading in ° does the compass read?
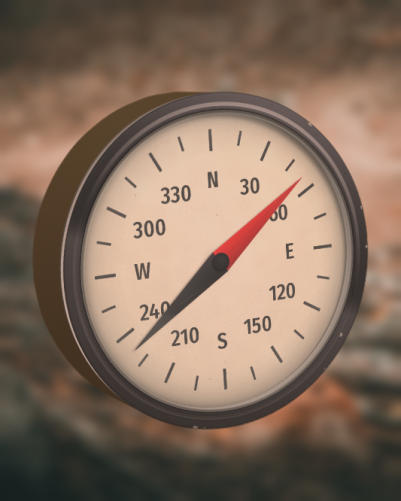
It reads 52.5 °
